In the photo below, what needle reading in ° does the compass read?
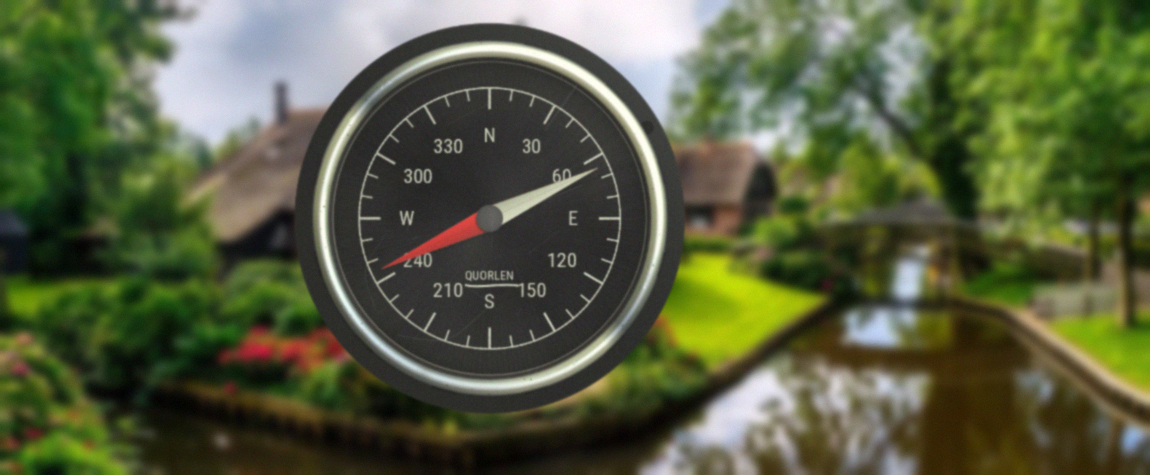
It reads 245 °
